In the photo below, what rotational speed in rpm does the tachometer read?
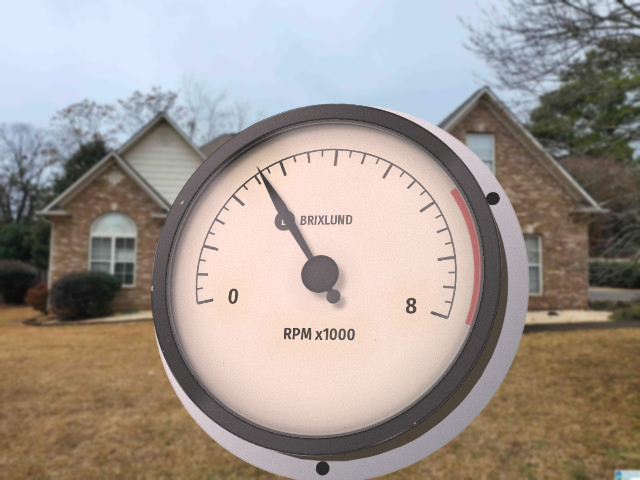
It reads 2625 rpm
